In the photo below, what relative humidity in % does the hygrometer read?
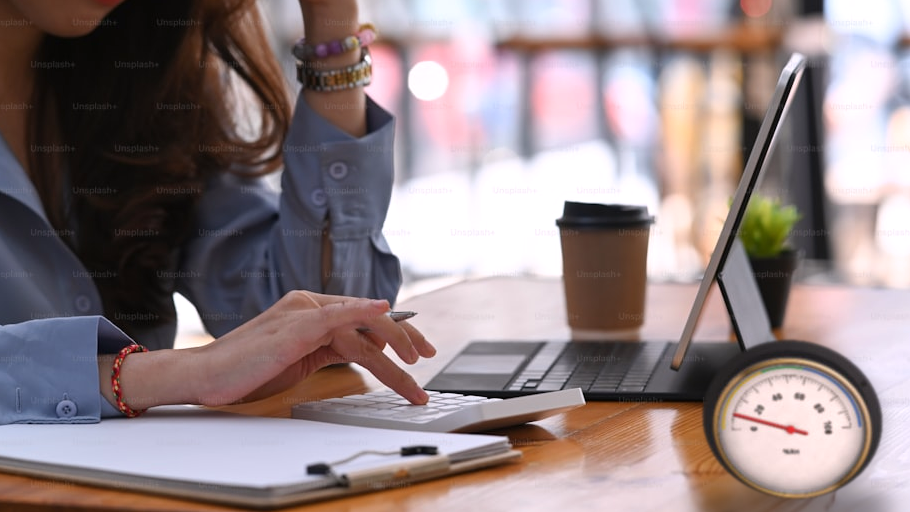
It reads 10 %
